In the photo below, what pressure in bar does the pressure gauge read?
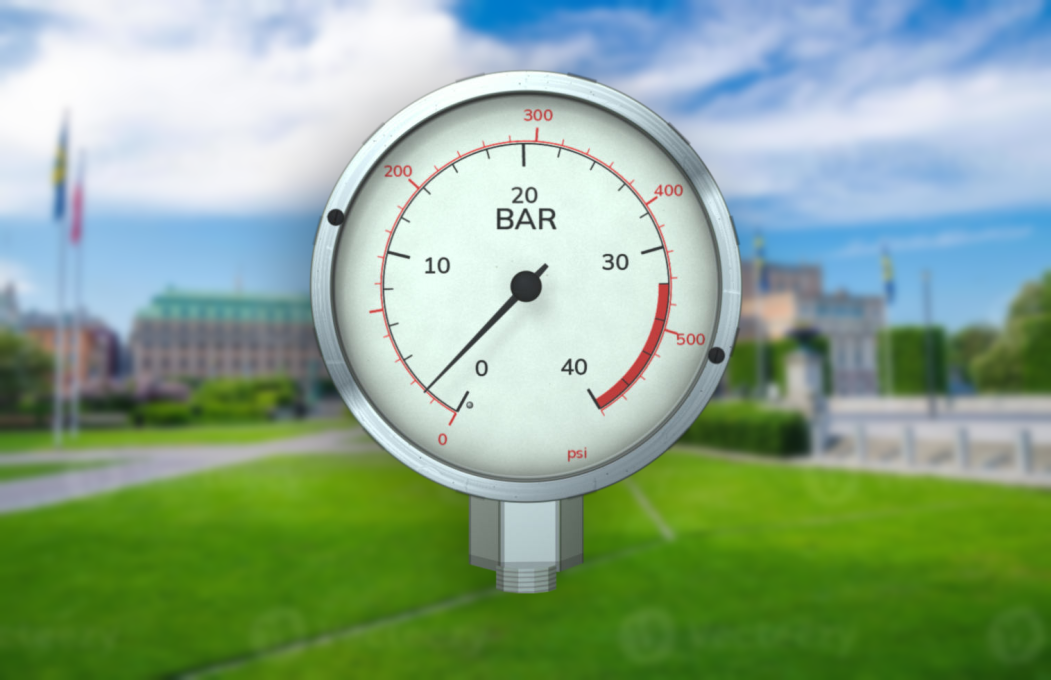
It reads 2 bar
